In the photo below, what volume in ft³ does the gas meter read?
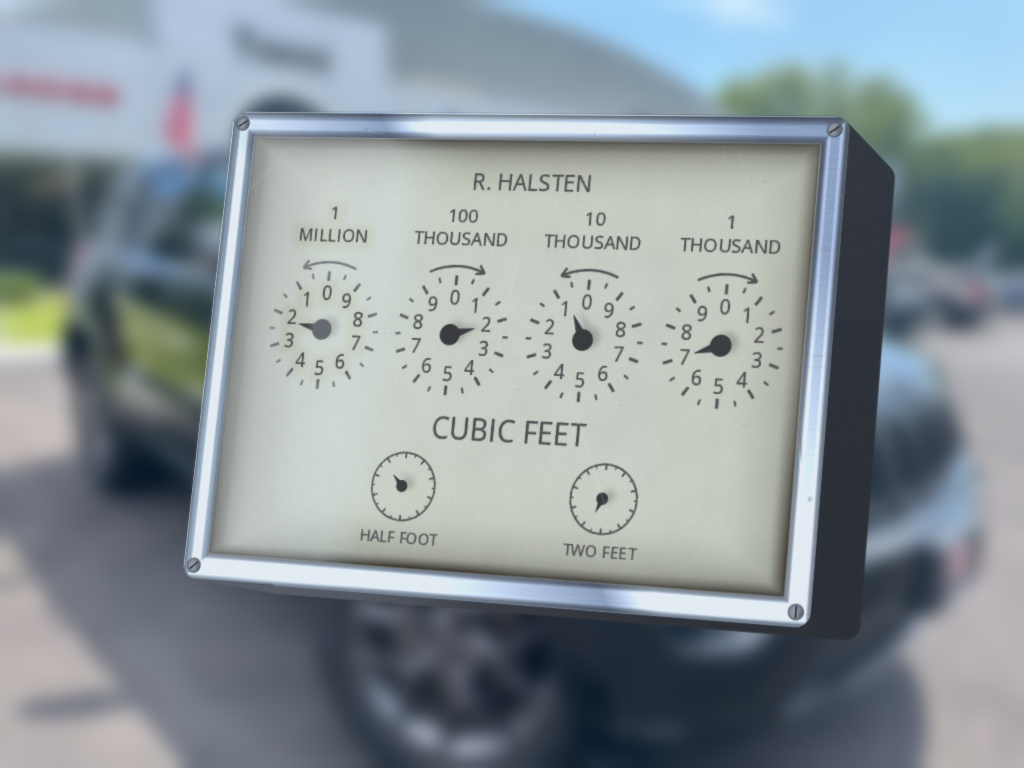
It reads 220700 ft³
